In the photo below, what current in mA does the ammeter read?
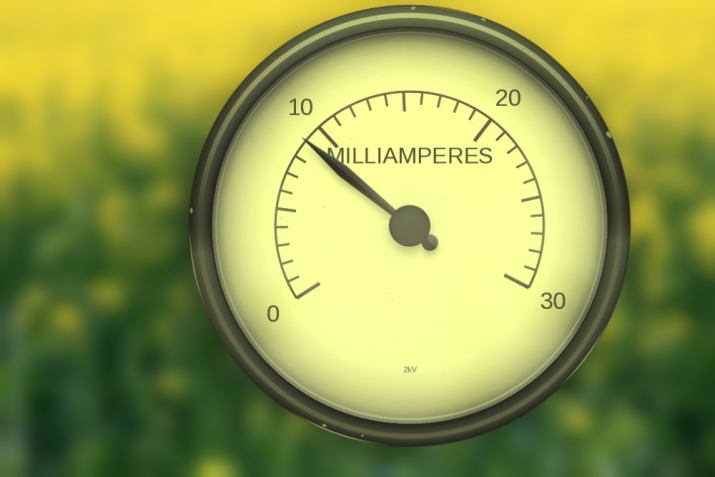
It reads 9 mA
